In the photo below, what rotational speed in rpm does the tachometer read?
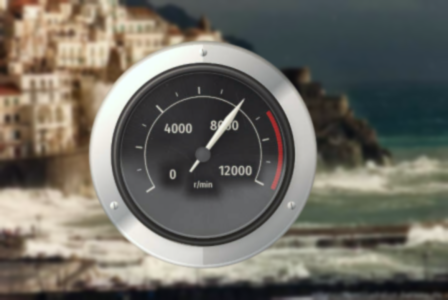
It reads 8000 rpm
